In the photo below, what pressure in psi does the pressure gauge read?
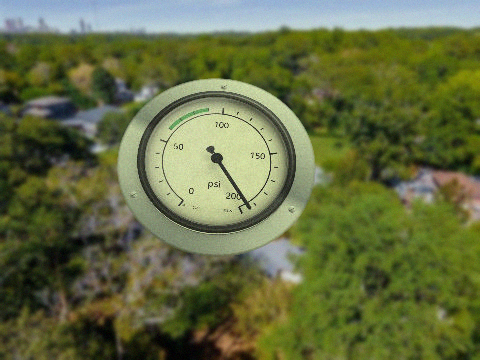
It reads 195 psi
